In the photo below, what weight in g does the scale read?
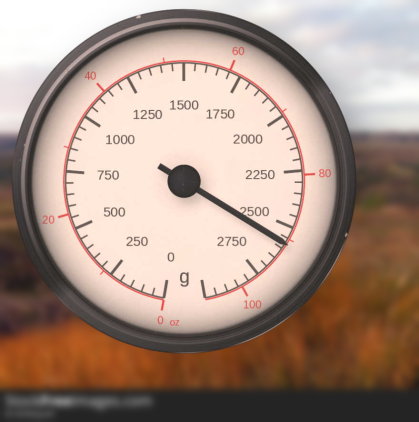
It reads 2575 g
